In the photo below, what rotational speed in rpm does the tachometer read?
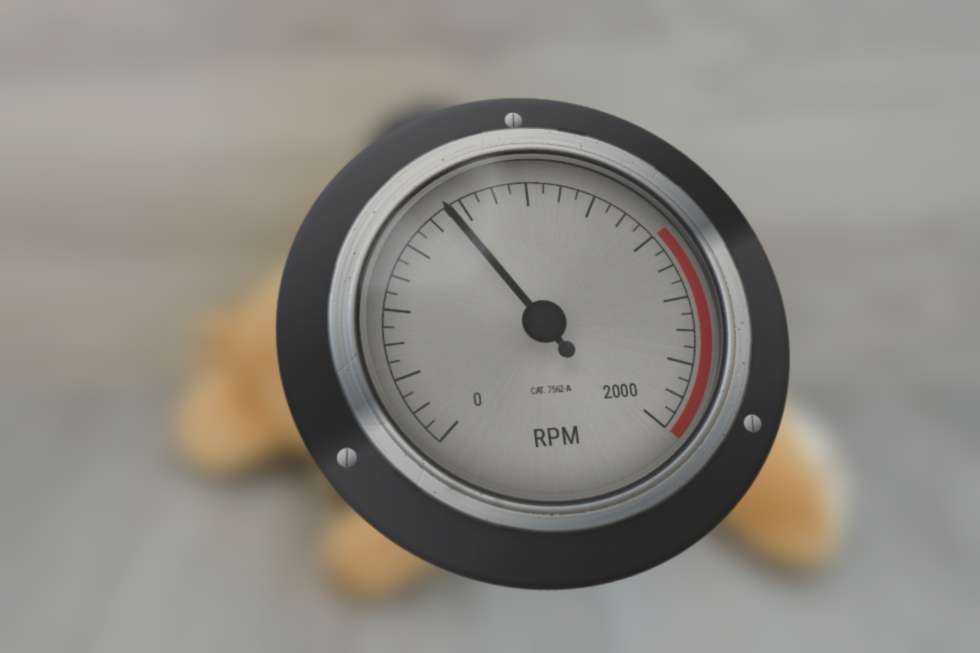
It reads 750 rpm
